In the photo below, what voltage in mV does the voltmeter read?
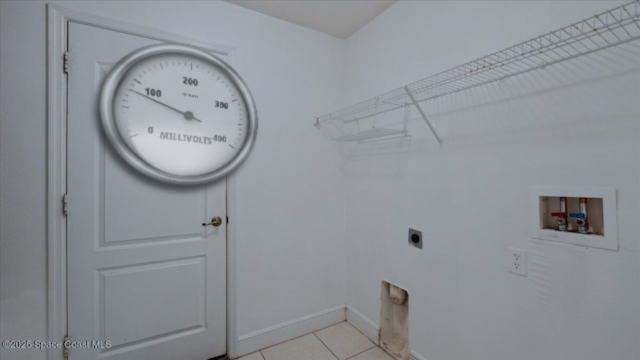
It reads 80 mV
